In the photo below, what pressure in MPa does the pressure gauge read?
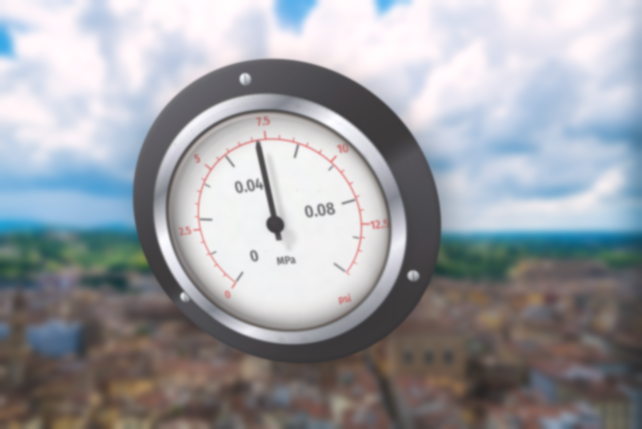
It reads 0.05 MPa
